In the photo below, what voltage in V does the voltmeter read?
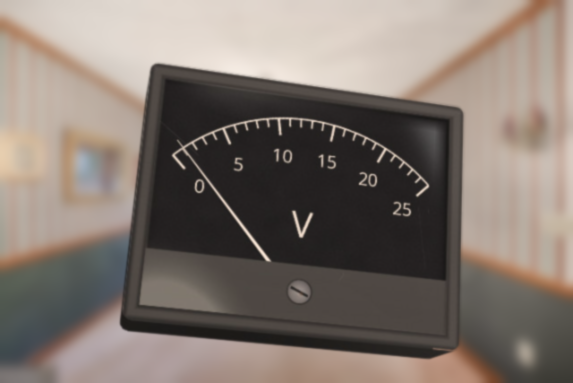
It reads 1 V
